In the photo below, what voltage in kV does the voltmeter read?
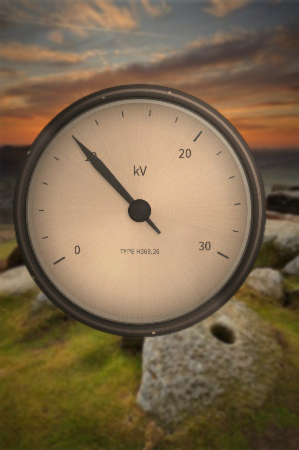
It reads 10 kV
